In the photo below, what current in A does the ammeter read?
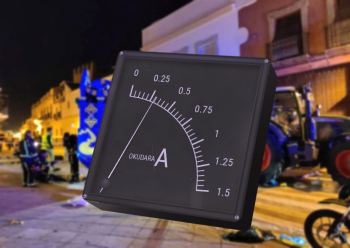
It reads 0.3 A
